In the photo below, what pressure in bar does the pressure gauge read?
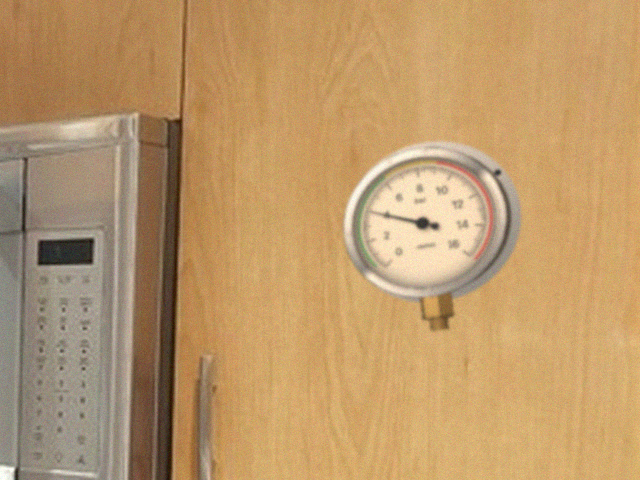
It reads 4 bar
